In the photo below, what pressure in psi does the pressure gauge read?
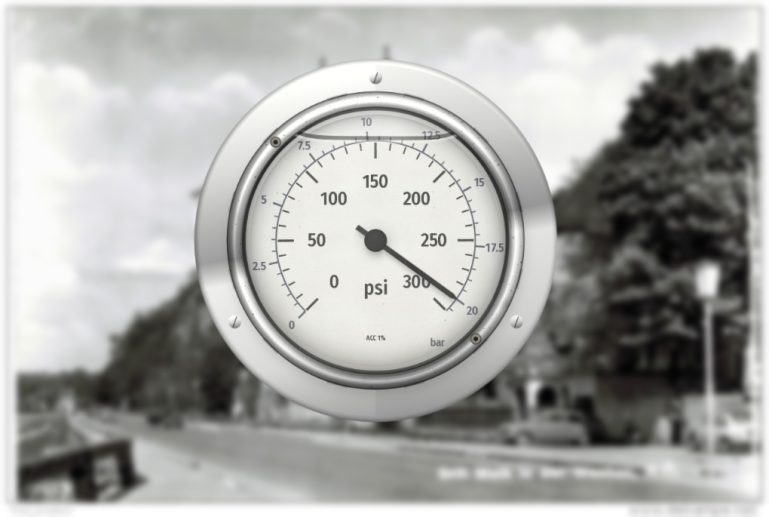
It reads 290 psi
